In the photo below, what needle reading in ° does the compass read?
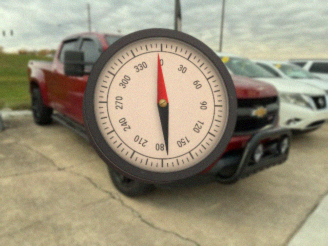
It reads 355 °
